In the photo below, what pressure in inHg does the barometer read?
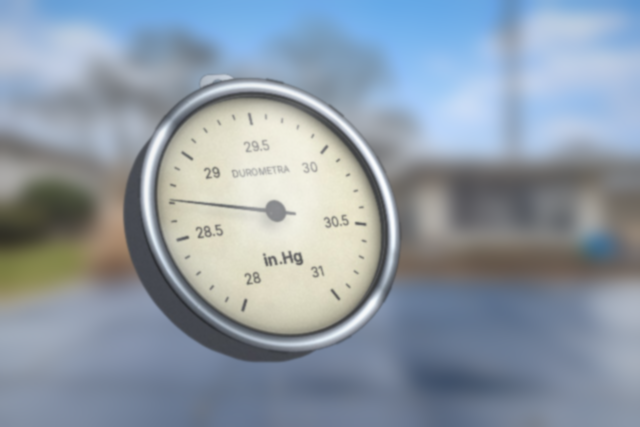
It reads 28.7 inHg
